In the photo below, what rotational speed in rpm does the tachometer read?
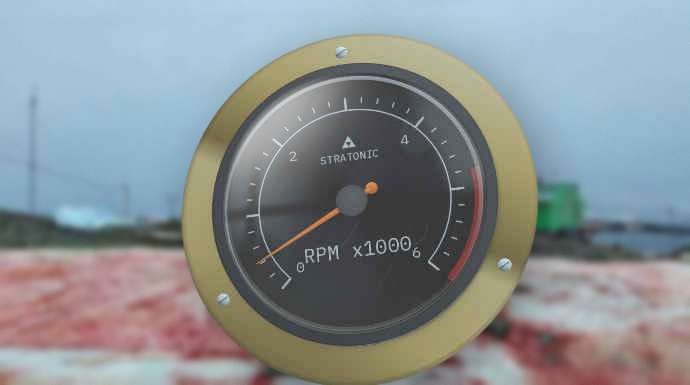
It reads 400 rpm
